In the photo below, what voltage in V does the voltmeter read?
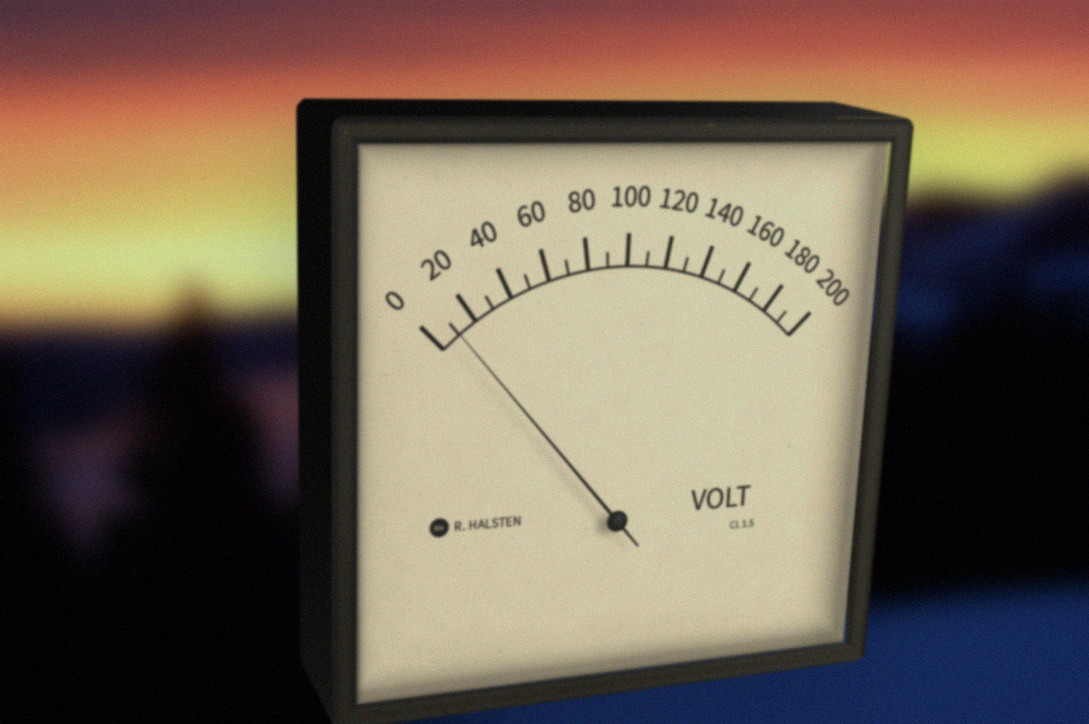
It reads 10 V
